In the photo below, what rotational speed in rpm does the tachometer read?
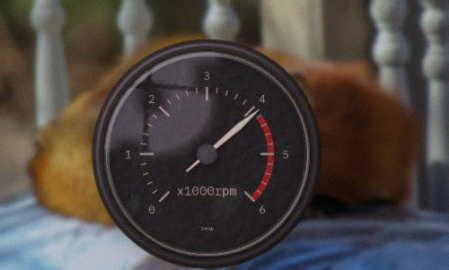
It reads 4100 rpm
